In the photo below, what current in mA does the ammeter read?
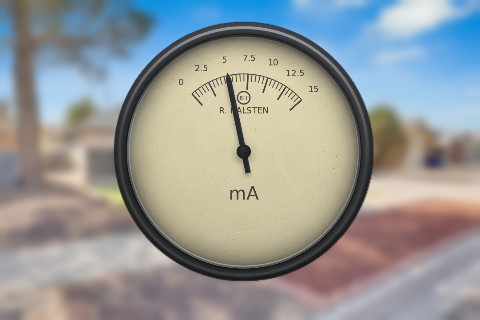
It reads 5 mA
